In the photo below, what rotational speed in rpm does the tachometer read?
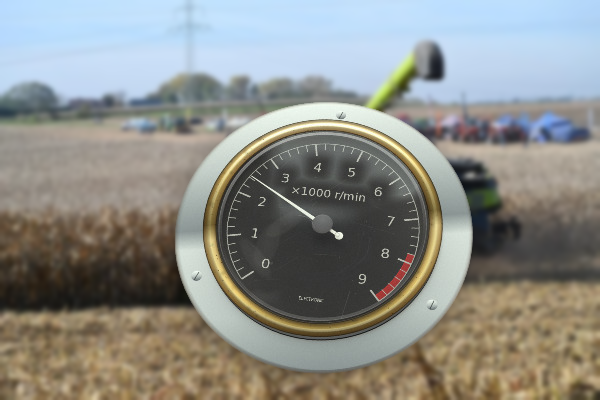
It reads 2400 rpm
